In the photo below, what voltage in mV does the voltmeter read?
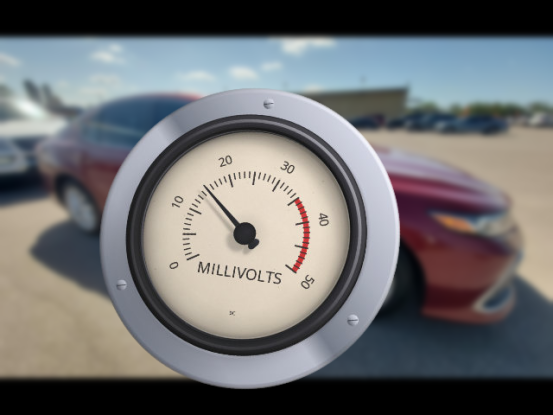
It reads 15 mV
